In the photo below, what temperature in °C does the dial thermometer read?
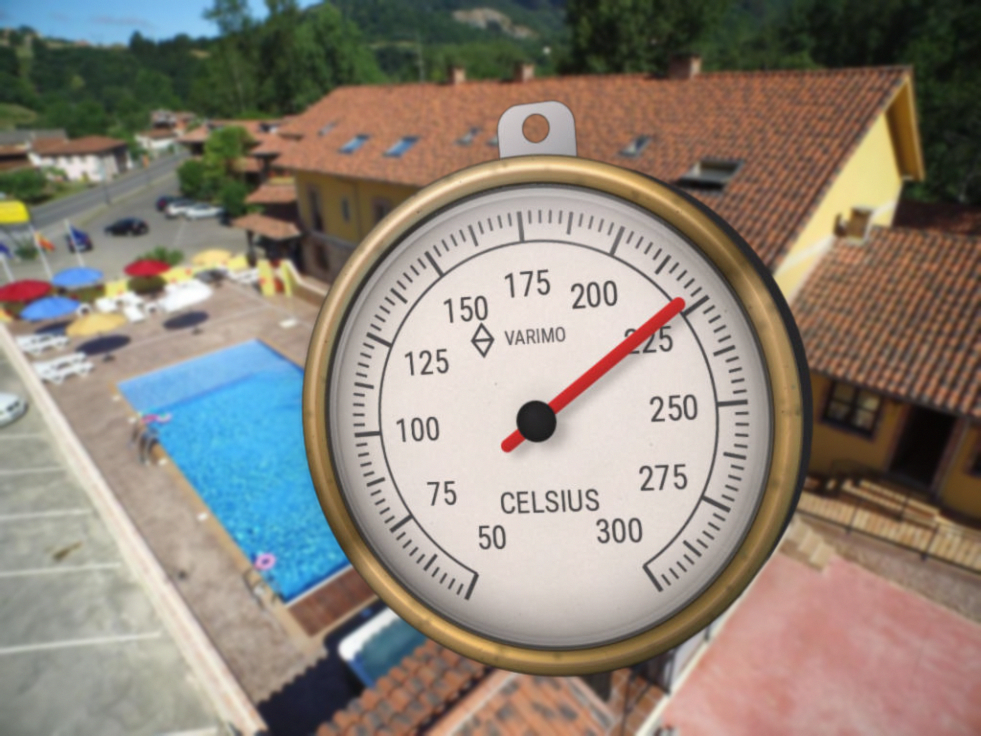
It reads 222.5 °C
